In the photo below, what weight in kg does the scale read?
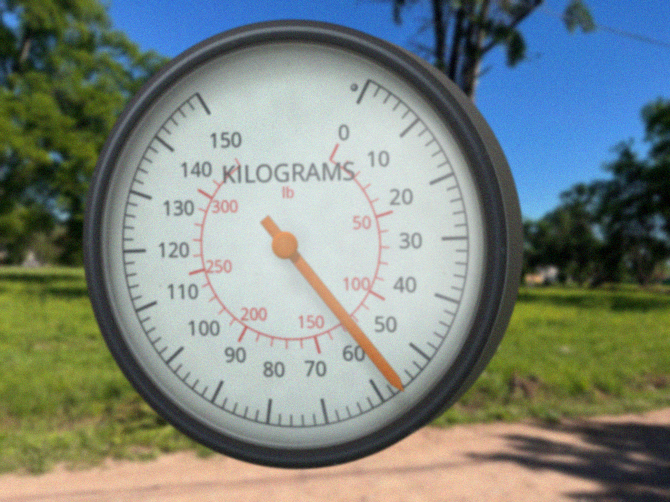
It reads 56 kg
